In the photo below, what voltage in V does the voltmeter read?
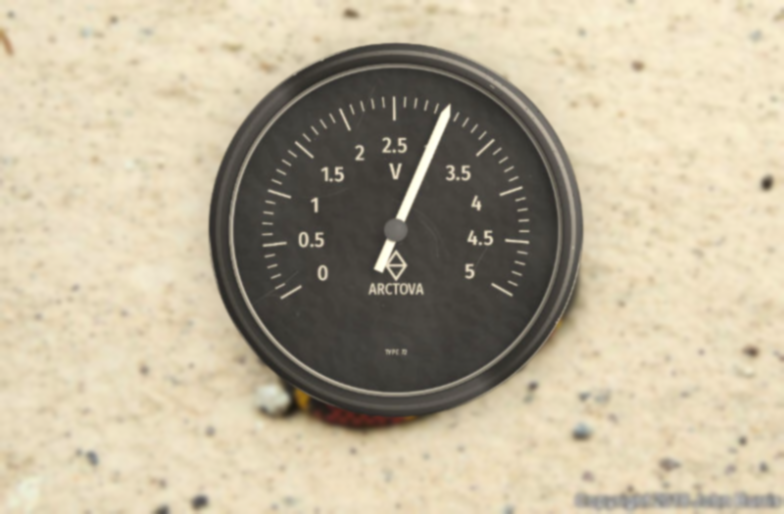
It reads 3 V
